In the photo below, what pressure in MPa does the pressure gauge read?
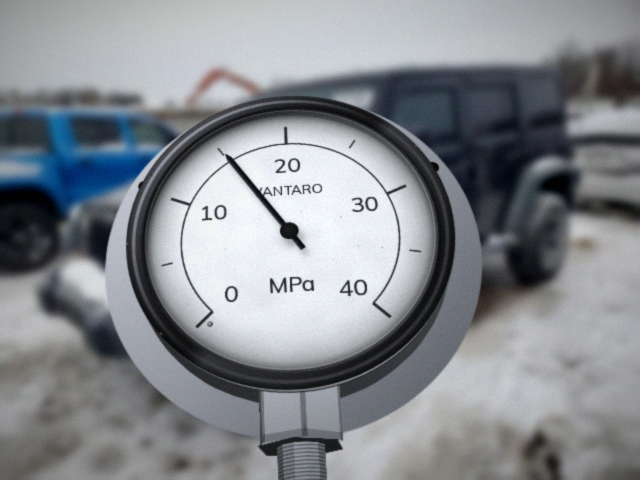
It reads 15 MPa
